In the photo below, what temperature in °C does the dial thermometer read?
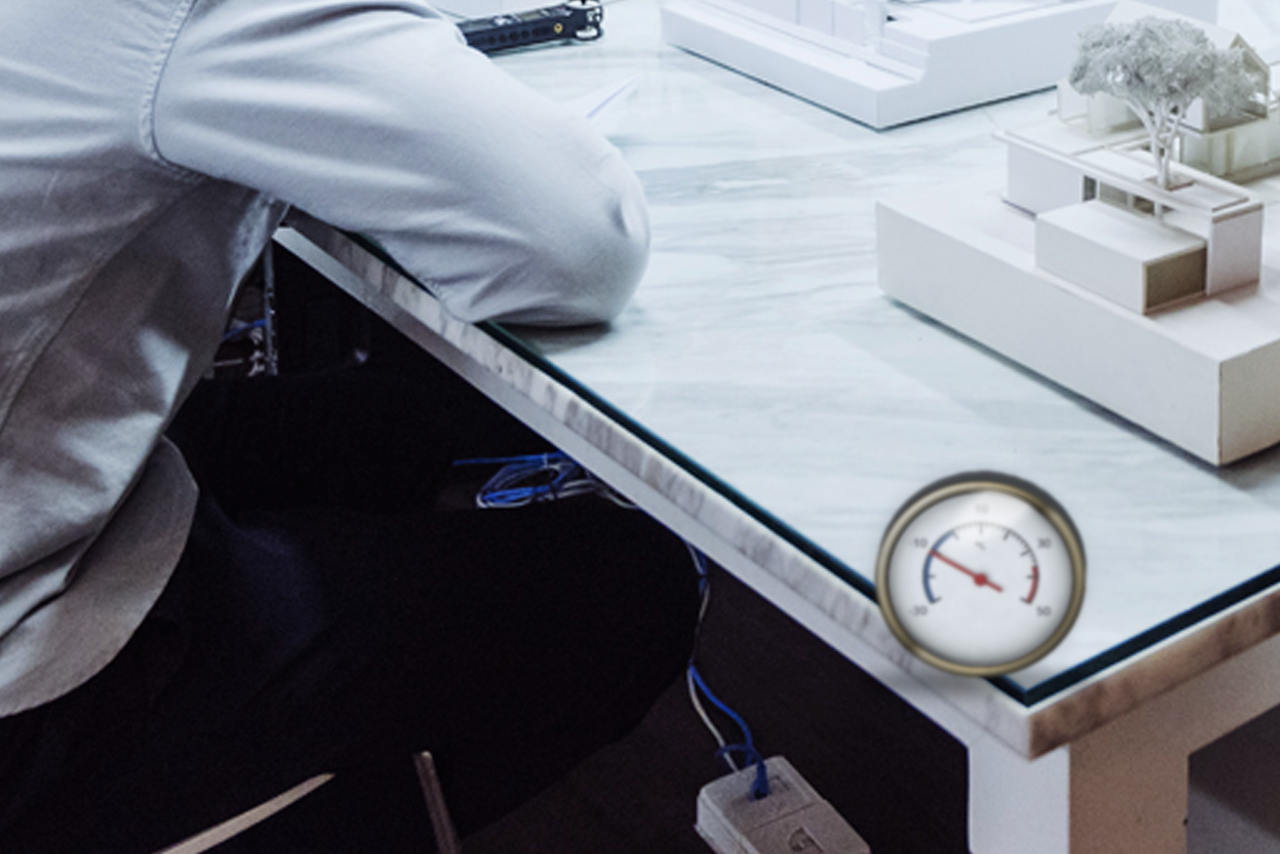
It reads -10 °C
